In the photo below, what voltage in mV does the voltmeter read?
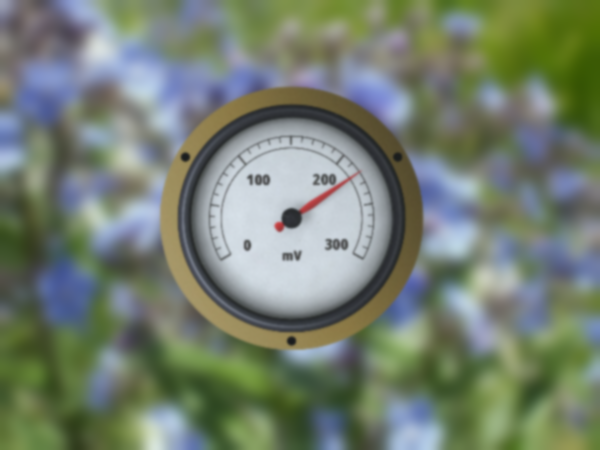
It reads 220 mV
